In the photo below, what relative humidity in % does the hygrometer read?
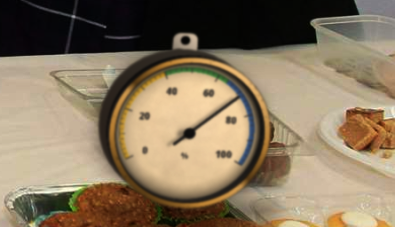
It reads 70 %
